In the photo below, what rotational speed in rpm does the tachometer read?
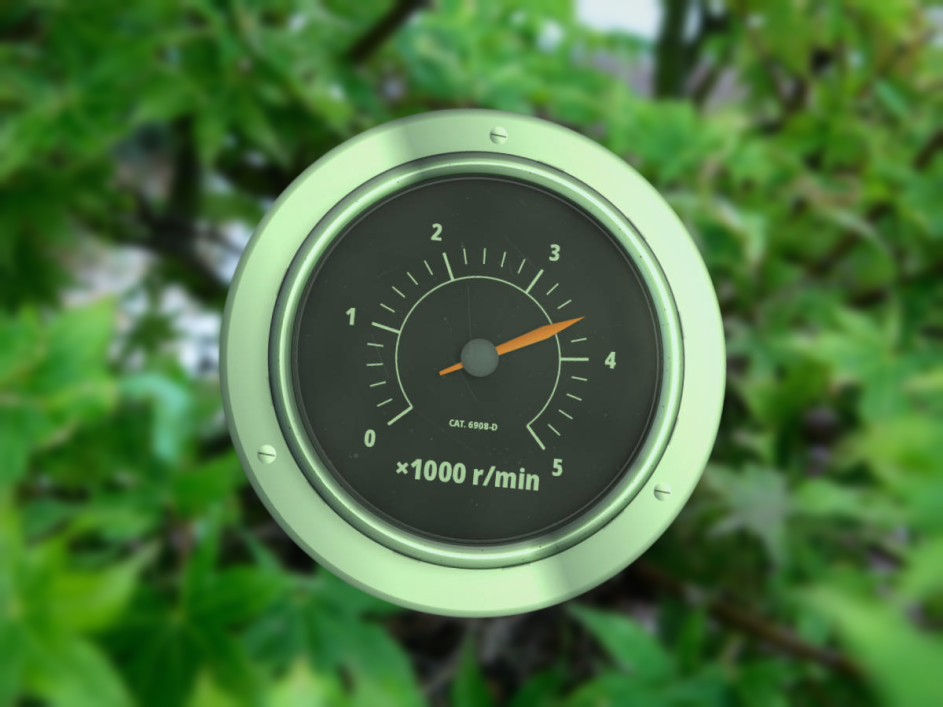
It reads 3600 rpm
